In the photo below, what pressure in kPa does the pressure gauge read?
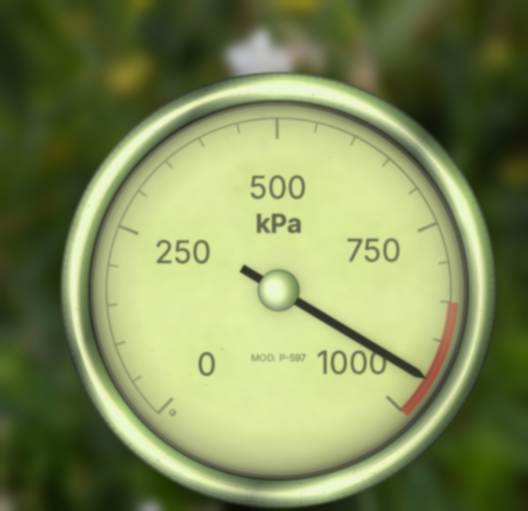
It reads 950 kPa
